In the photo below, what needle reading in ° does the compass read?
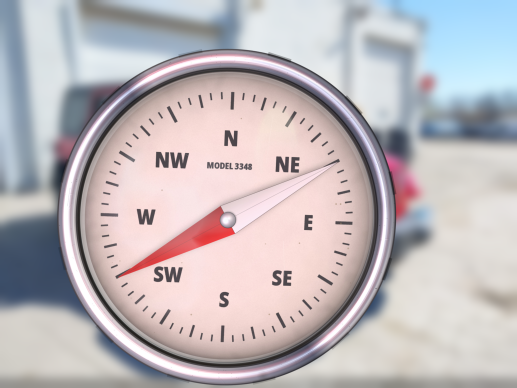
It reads 240 °
